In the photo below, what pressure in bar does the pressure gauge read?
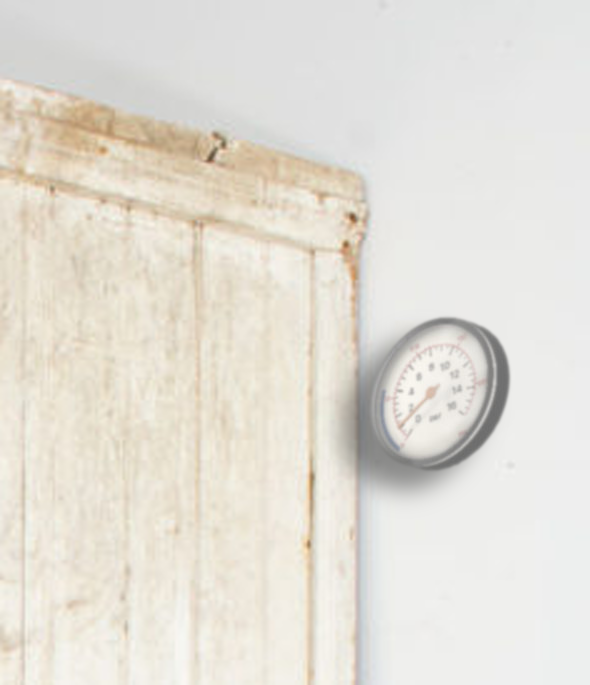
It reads 1 bar
